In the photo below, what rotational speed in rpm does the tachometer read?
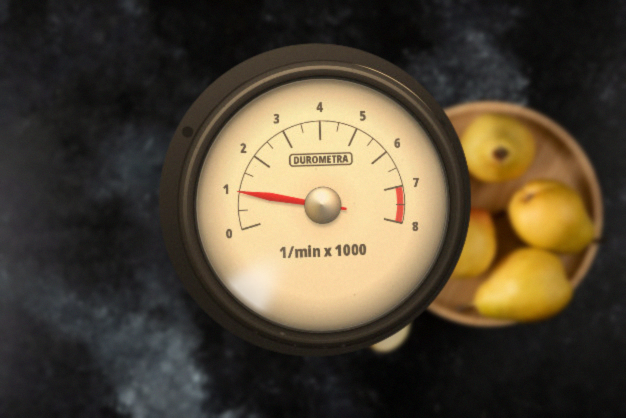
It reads 1000 rpm
